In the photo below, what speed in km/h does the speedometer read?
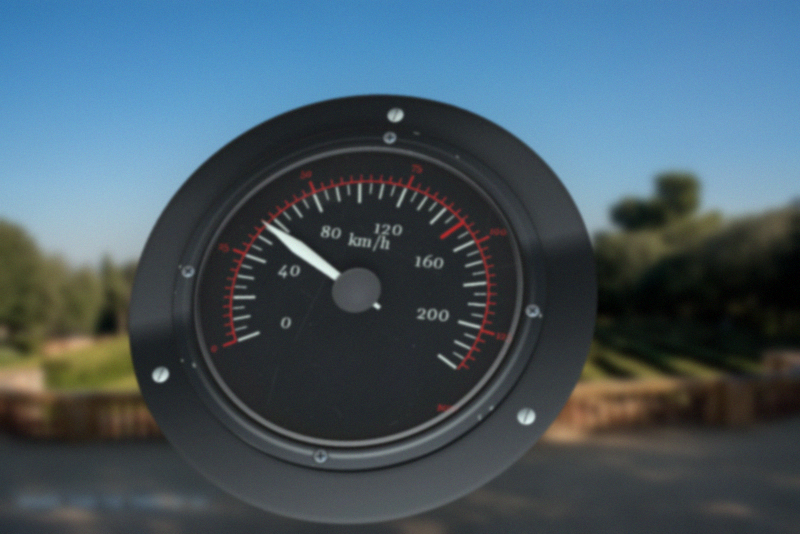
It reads 55 km/h
